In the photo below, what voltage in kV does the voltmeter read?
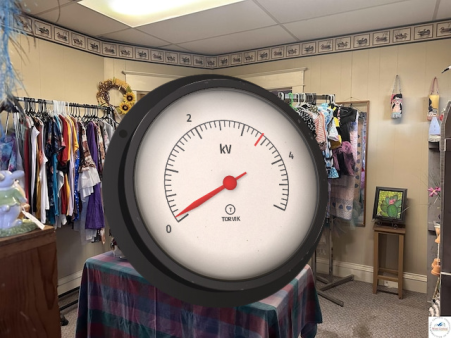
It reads 0.1 kV
